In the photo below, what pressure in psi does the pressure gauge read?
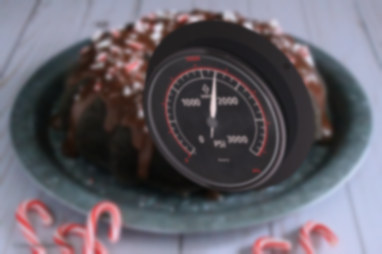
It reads 1700 psi
